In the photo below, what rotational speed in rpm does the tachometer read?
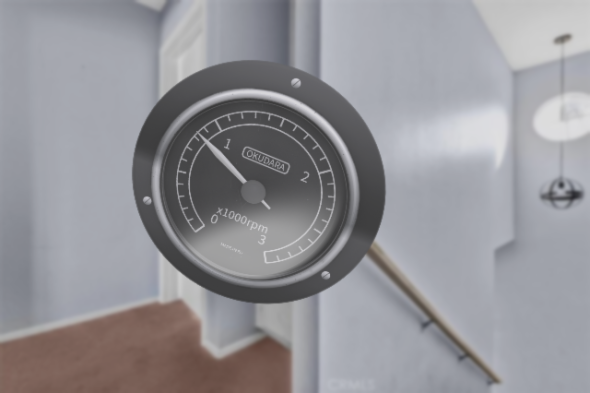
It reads 850 rpm
